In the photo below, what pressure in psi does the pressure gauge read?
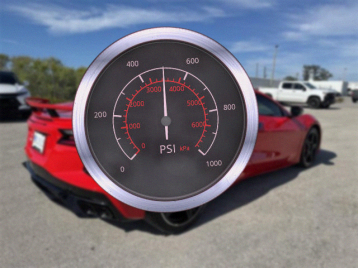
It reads 500 psi
